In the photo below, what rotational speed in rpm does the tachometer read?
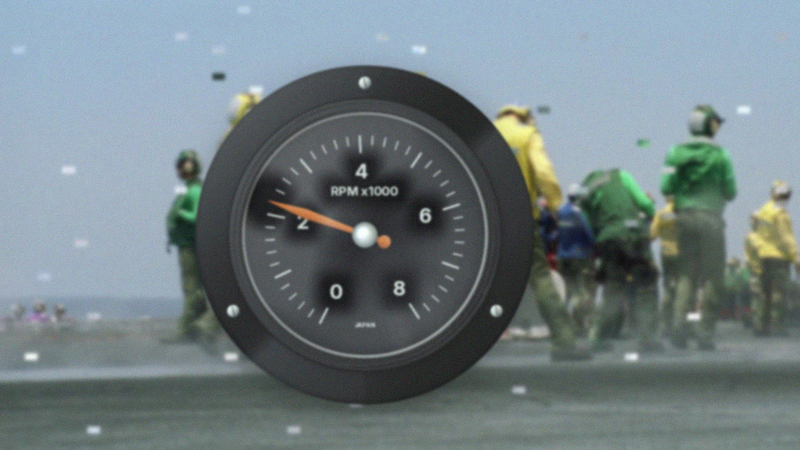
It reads 2200 rpm
